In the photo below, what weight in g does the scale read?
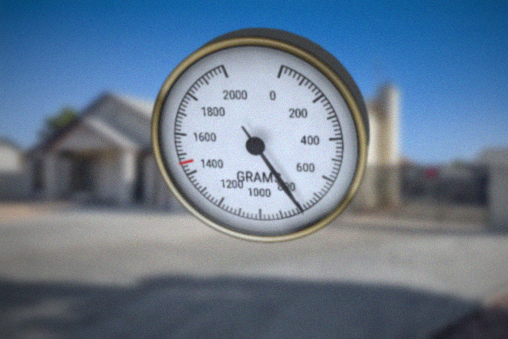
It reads 800 g
